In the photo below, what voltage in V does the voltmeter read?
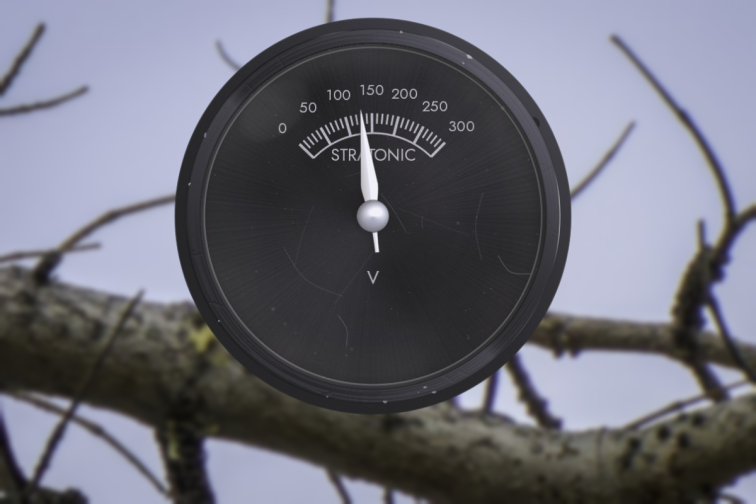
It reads 130 V
